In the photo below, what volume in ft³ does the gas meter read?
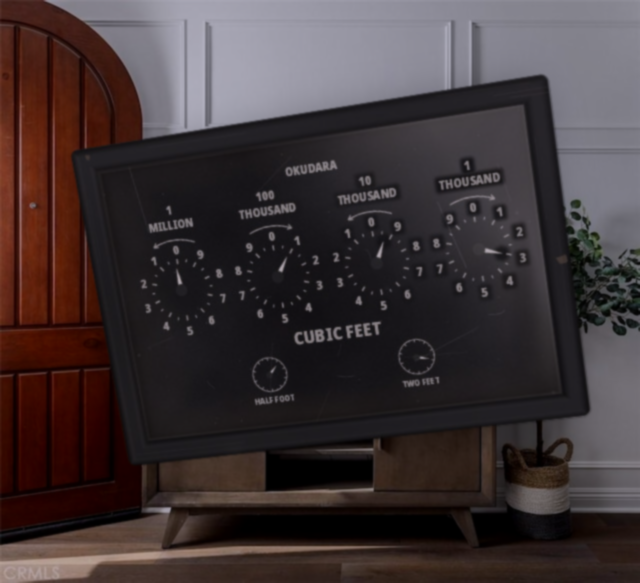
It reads 9300 ft³
